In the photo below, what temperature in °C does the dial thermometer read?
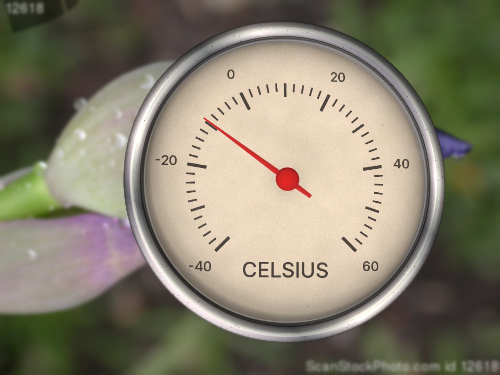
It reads -10 °C
